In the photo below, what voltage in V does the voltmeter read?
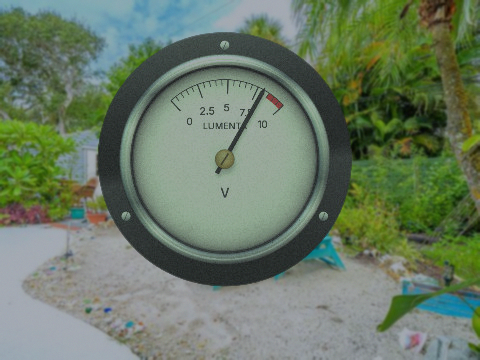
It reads 8 V
